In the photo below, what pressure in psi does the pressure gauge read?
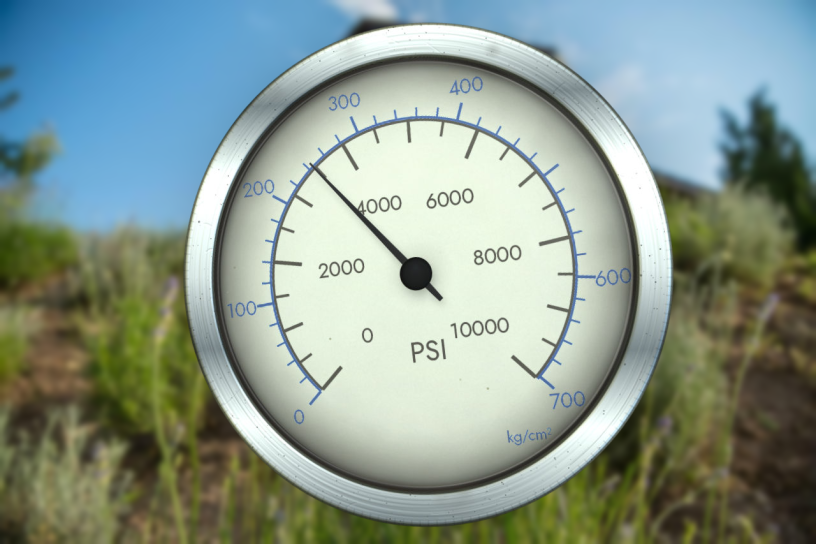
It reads 3500 psi
